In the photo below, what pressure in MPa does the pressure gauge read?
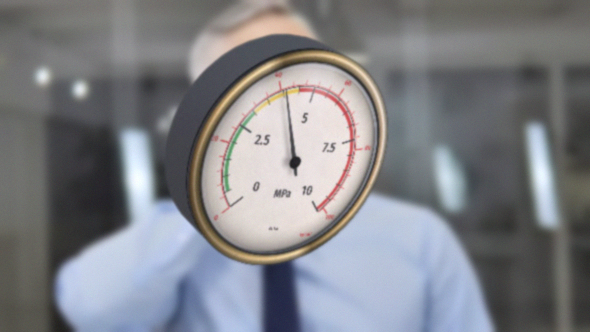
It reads 4 MPa
